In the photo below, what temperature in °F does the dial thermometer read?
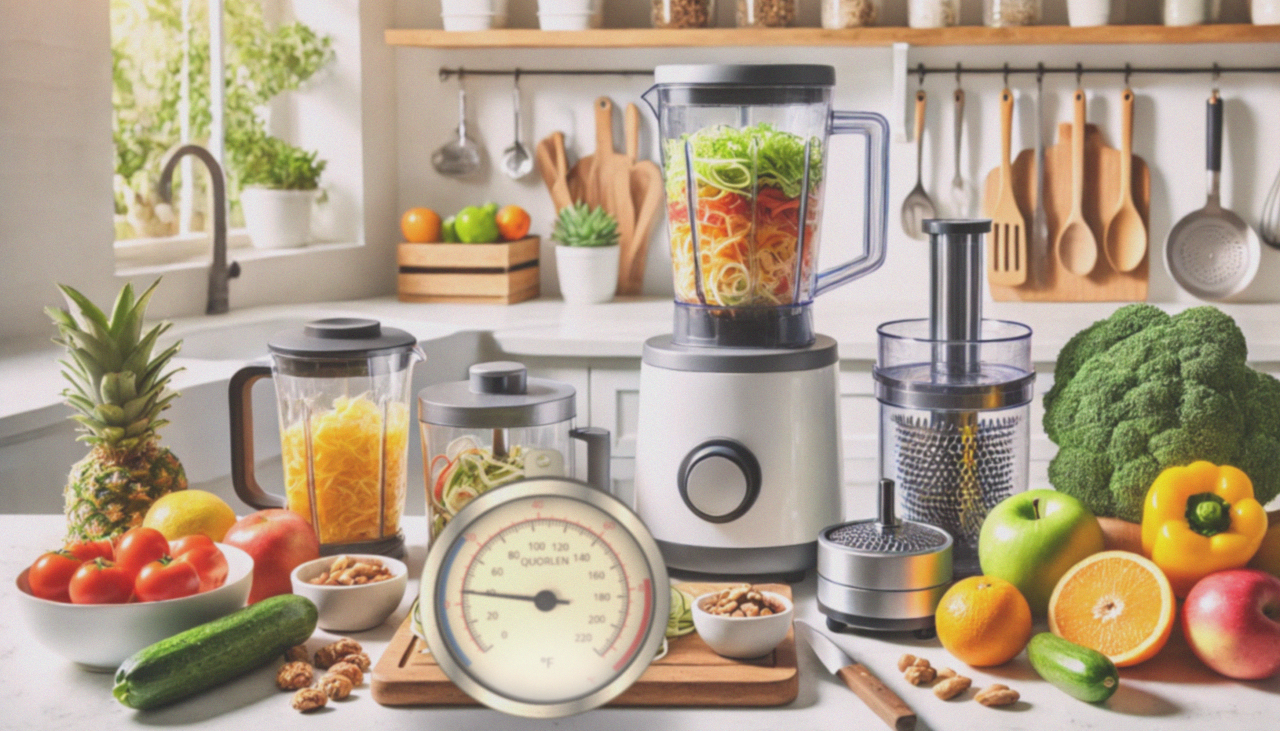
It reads 40 °F
